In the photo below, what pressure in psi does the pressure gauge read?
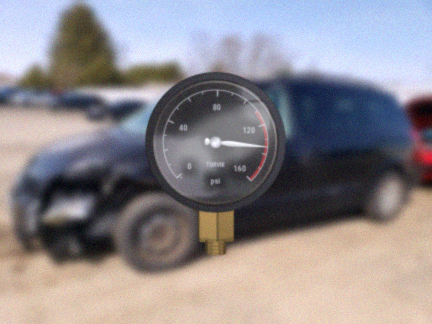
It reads 135 psi
